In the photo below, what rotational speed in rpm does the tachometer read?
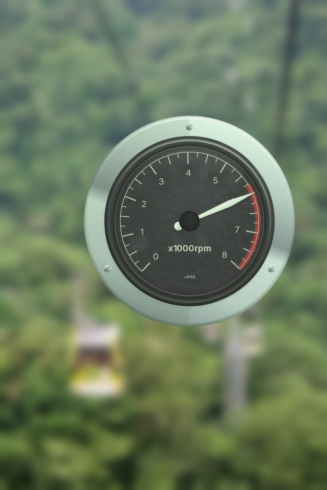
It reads 6000 rpm
